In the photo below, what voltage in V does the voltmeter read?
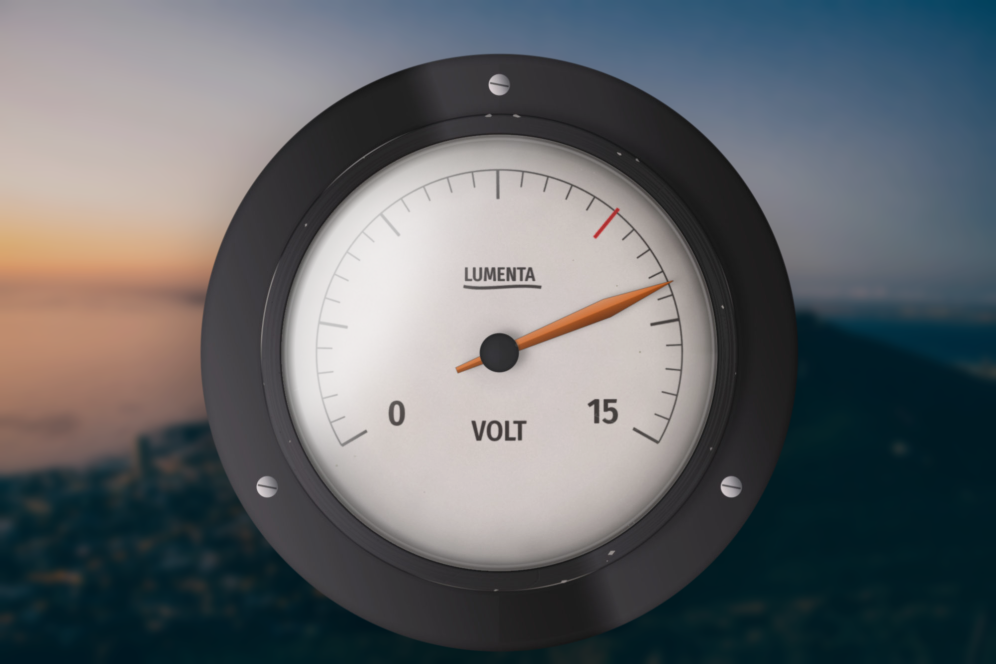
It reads 11.75 V
